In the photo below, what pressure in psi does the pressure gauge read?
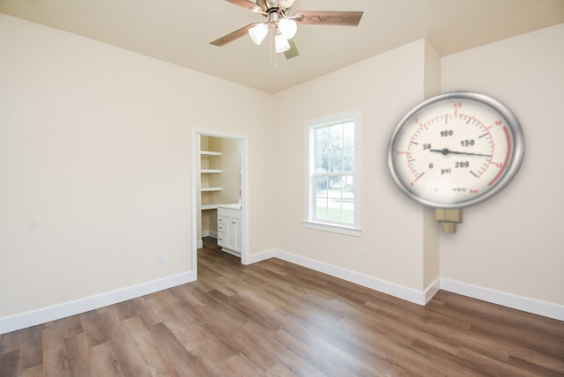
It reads 175 psi
